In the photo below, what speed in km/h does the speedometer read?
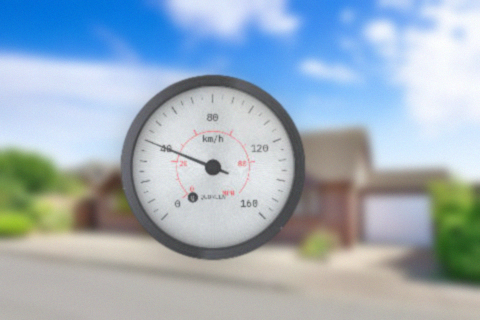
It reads 40 km/h
